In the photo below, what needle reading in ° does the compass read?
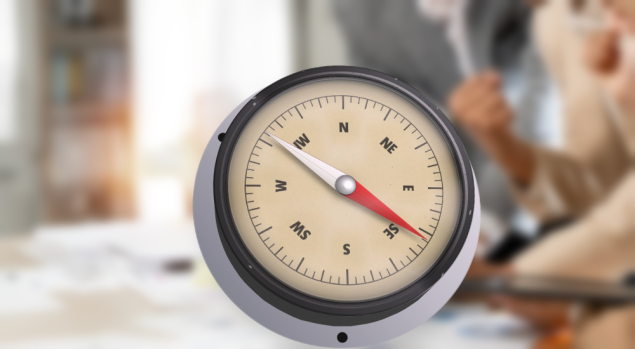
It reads 125 °
